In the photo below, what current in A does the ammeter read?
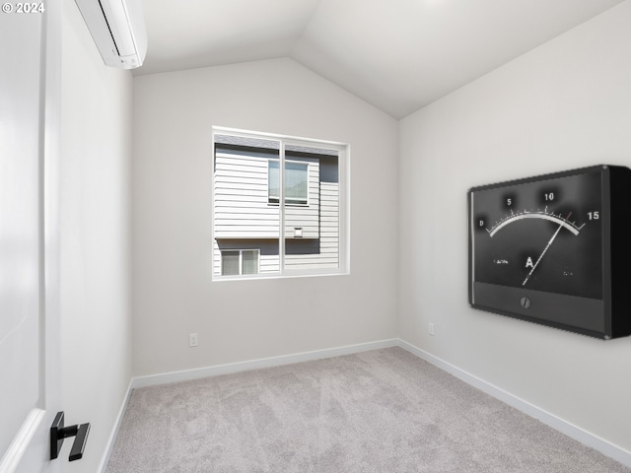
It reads 13 A
